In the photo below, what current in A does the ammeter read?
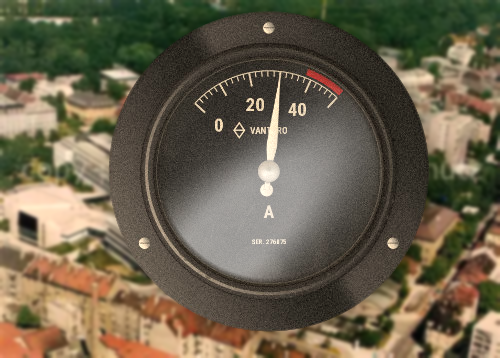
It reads 30 A
